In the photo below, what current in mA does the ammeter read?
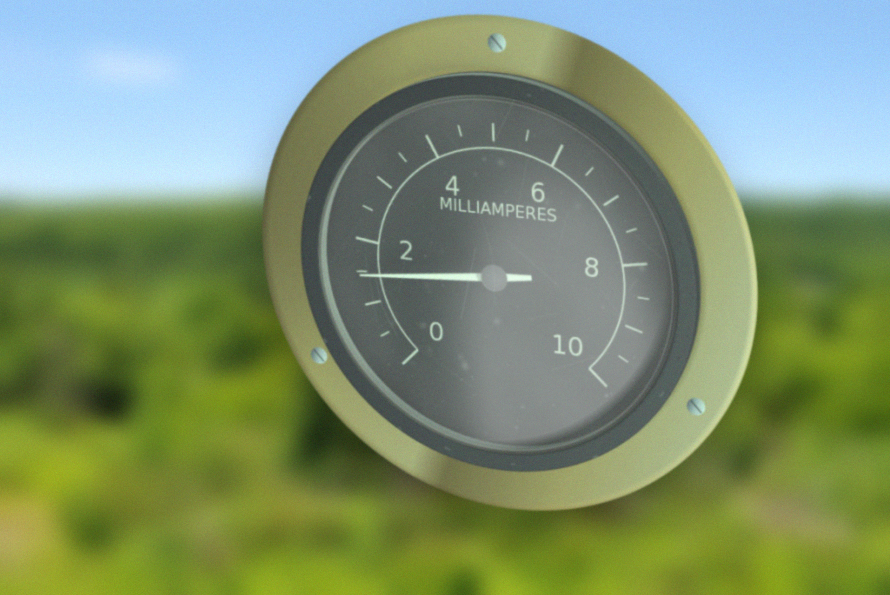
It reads 1.5 mA
